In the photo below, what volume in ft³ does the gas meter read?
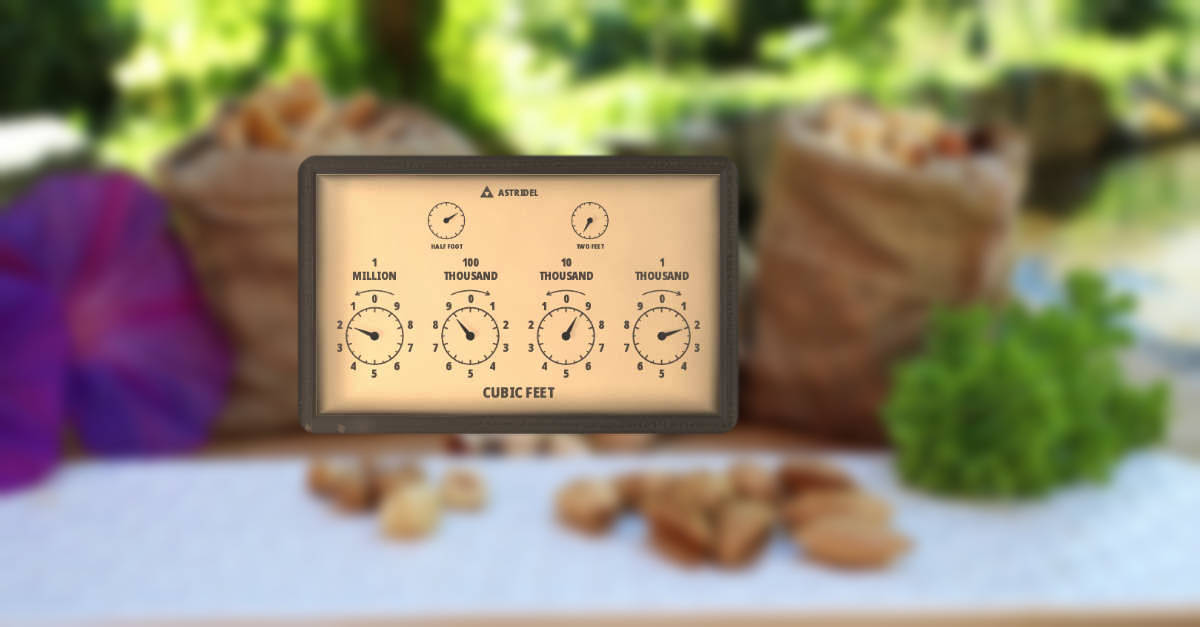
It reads 189200 ft³
